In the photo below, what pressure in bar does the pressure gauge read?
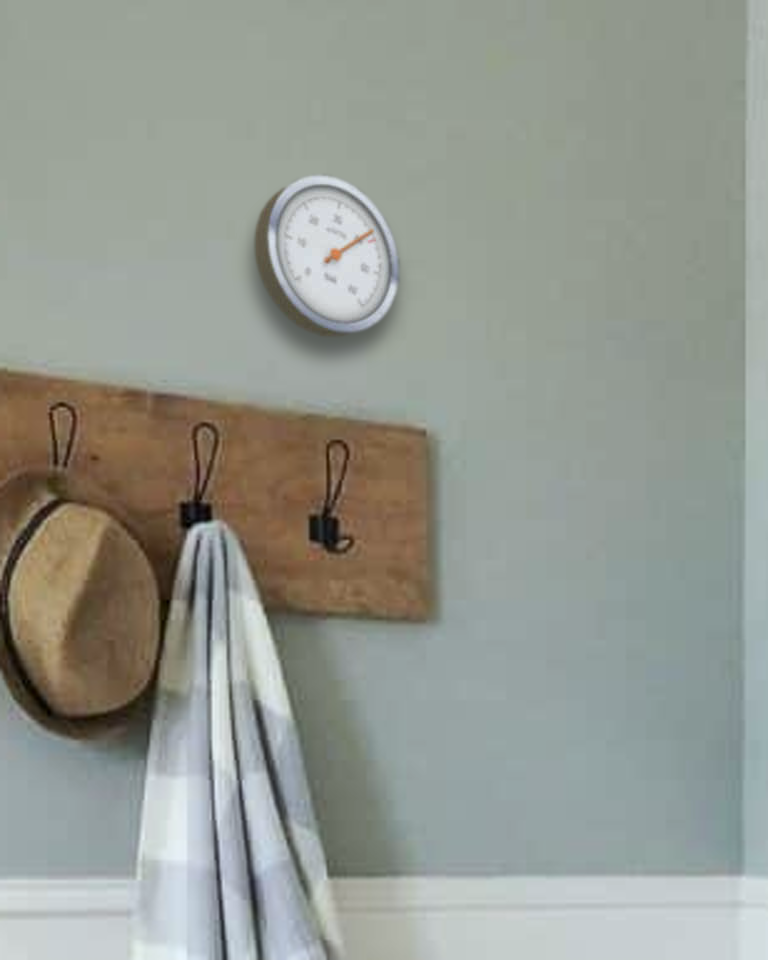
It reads 40 bar
